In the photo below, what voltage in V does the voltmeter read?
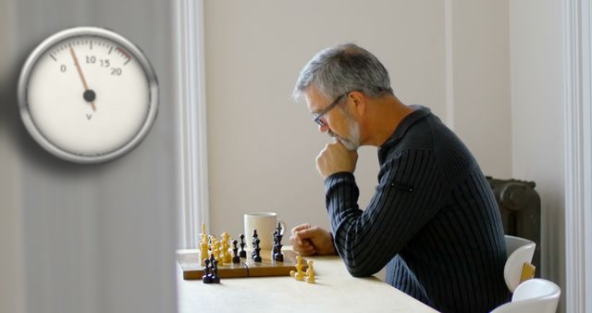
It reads 5 V
